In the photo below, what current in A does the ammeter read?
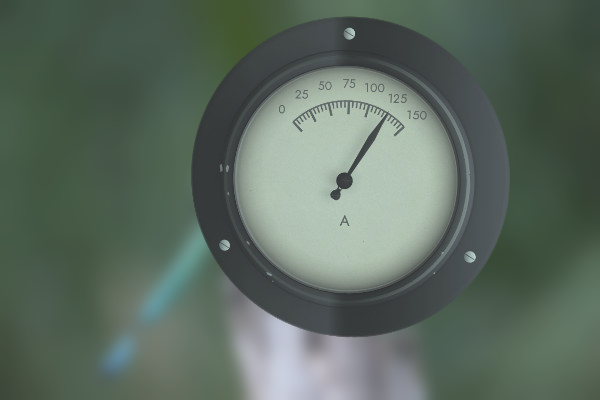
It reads 125 A
